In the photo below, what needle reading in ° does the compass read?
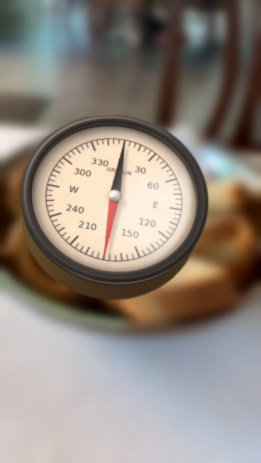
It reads 180 °
